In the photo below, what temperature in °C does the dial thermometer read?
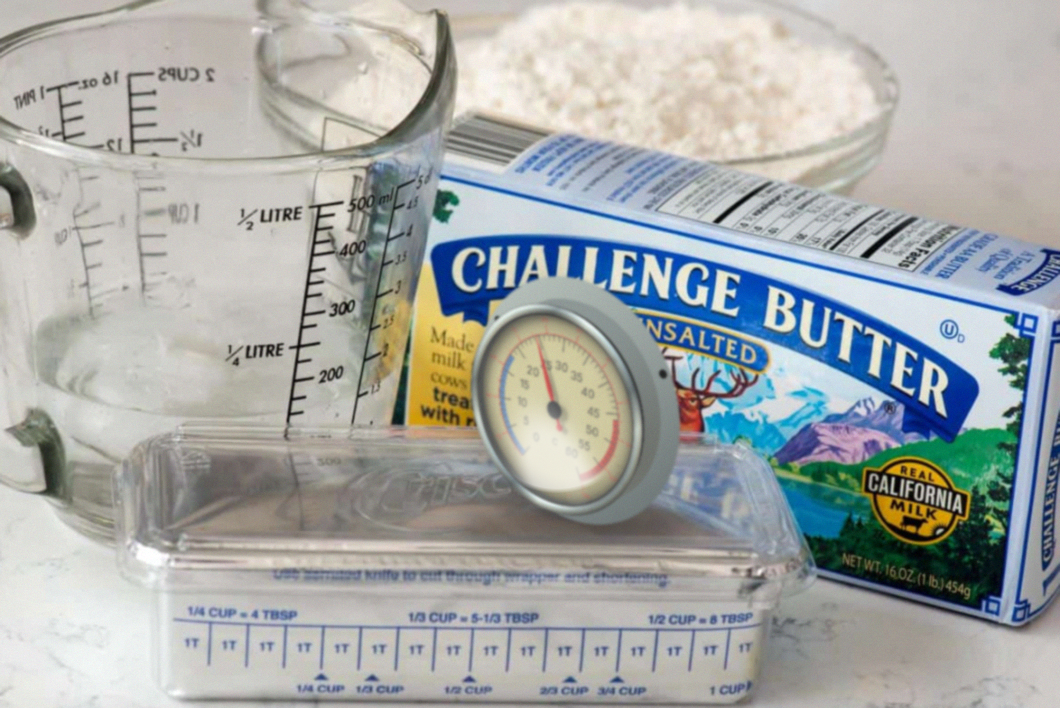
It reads 25 °C
